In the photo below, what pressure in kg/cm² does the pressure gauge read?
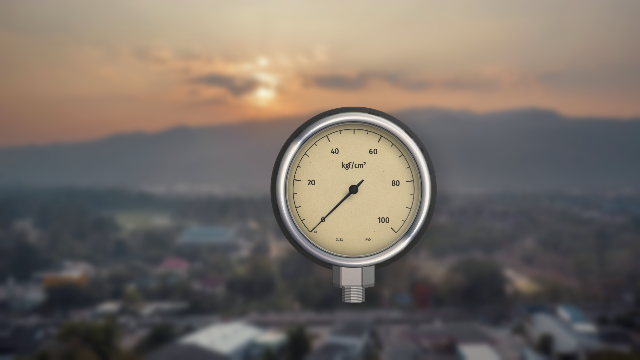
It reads 0 kg/cm²
